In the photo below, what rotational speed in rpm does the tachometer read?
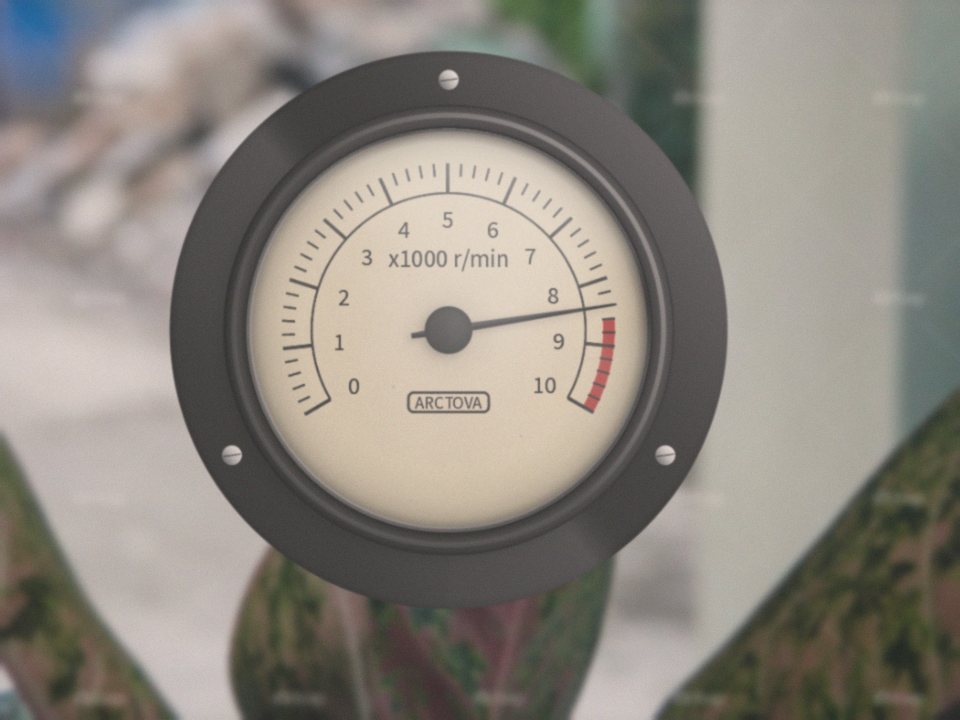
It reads 8400 rpm
